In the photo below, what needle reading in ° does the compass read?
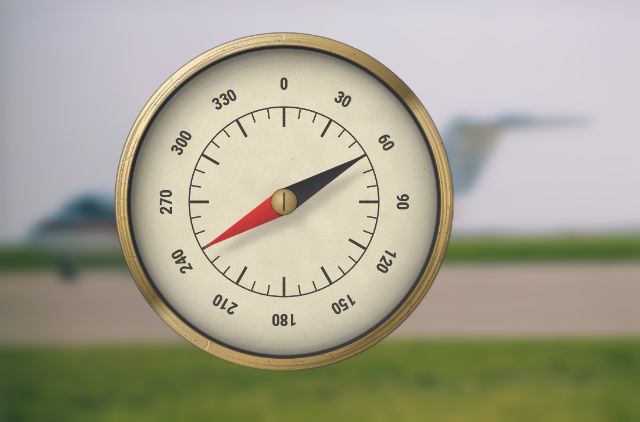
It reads 240 °
